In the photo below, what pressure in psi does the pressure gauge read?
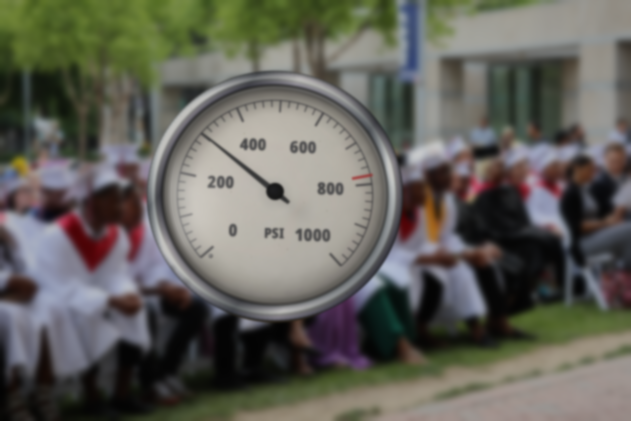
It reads 300 psi
